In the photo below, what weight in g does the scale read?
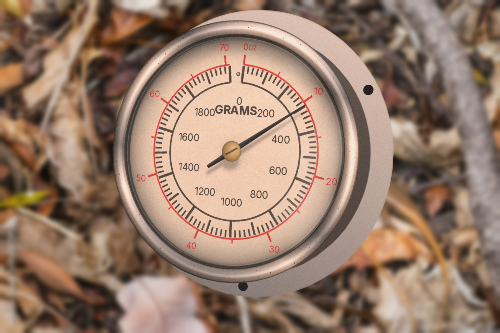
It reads 300 g
